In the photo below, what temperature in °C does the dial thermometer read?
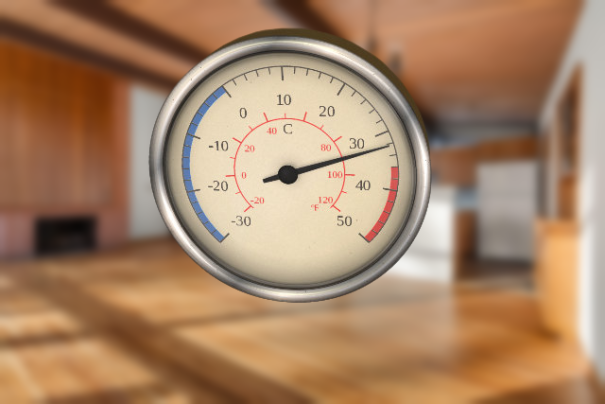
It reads 32 °C
